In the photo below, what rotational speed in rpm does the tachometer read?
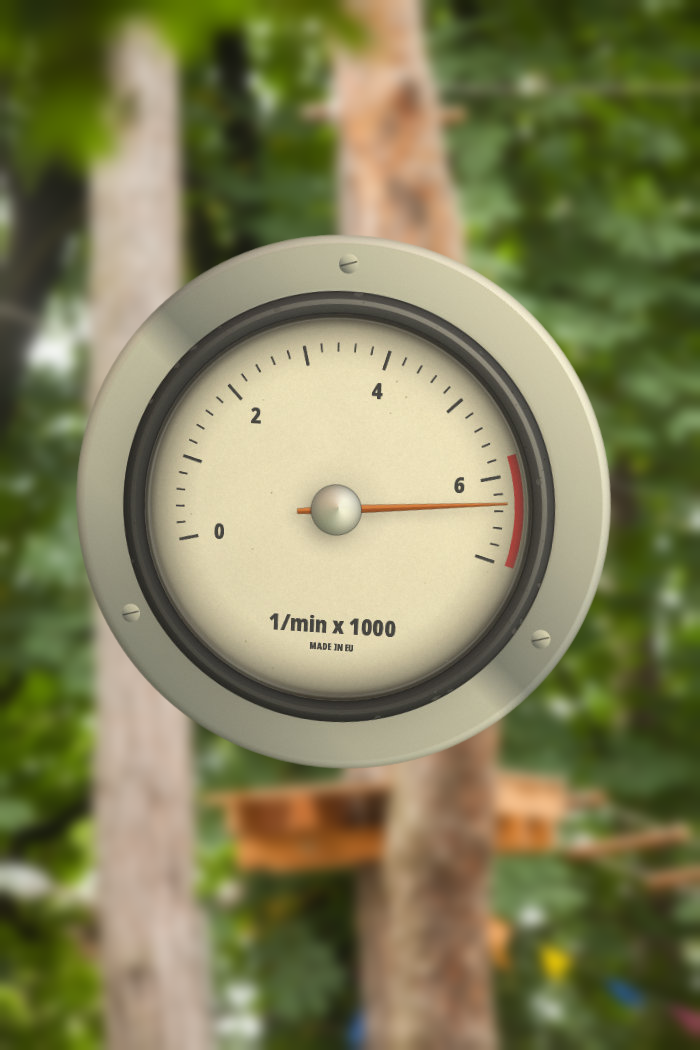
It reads 6300 rpm
